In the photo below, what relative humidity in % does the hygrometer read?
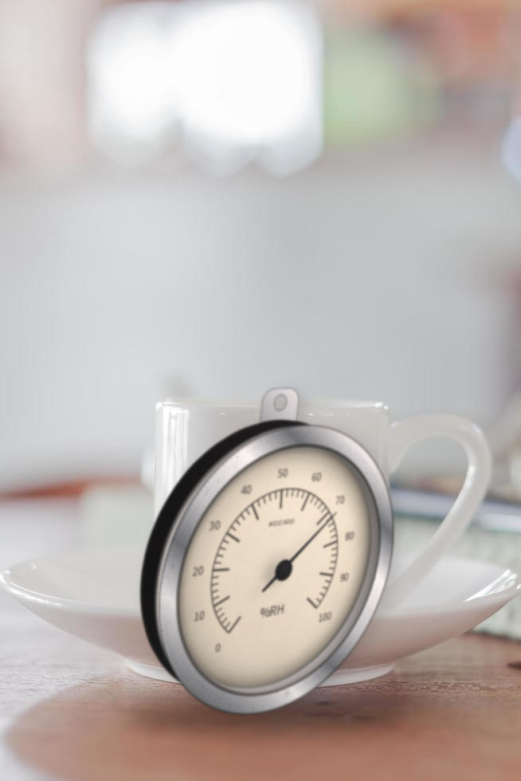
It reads 70 %
